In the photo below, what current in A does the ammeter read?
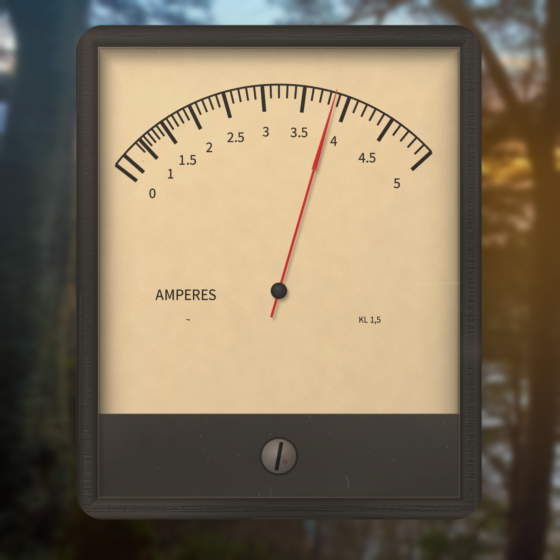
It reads 3.85 A
